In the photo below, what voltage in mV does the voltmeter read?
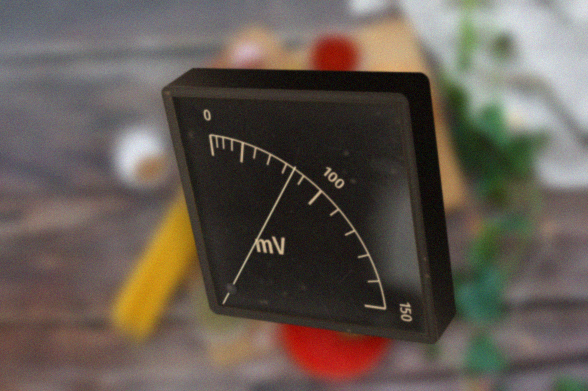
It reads 85 mV
